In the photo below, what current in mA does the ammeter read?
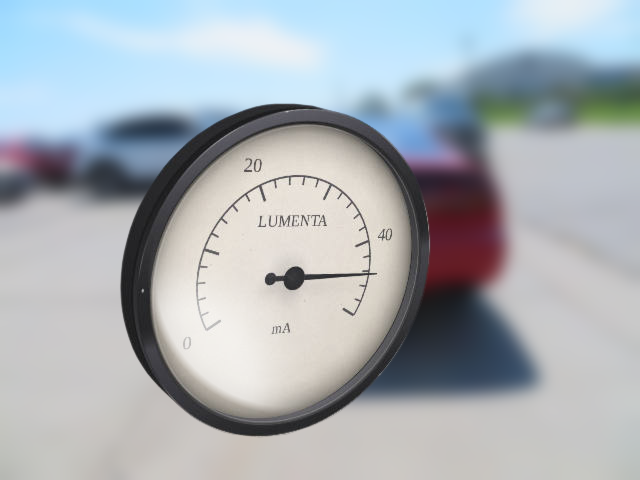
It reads 44 mA
